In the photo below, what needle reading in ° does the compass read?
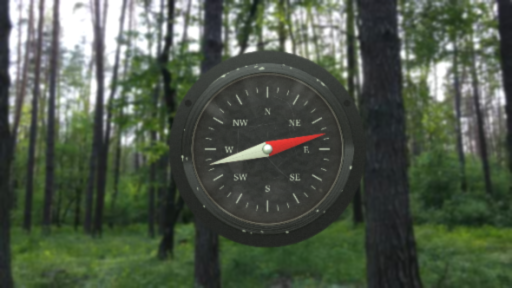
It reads 75 °
